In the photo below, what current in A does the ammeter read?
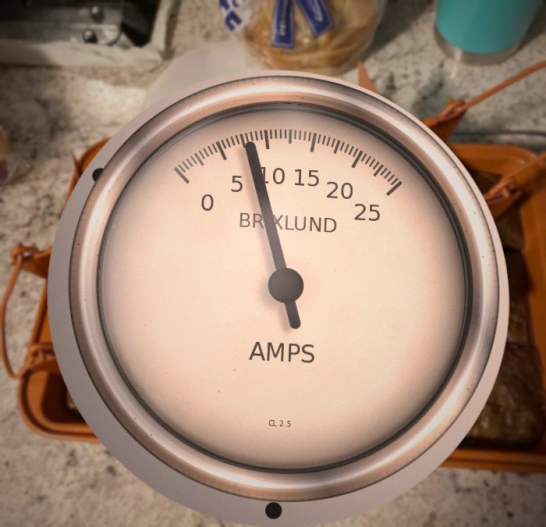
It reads 8 A
